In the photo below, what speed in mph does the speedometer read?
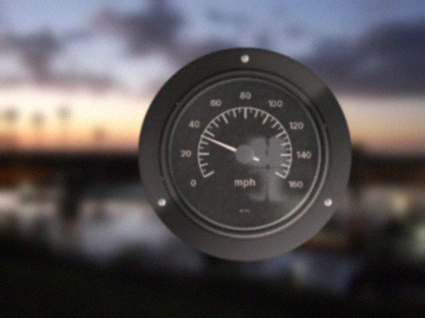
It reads 35 mph
